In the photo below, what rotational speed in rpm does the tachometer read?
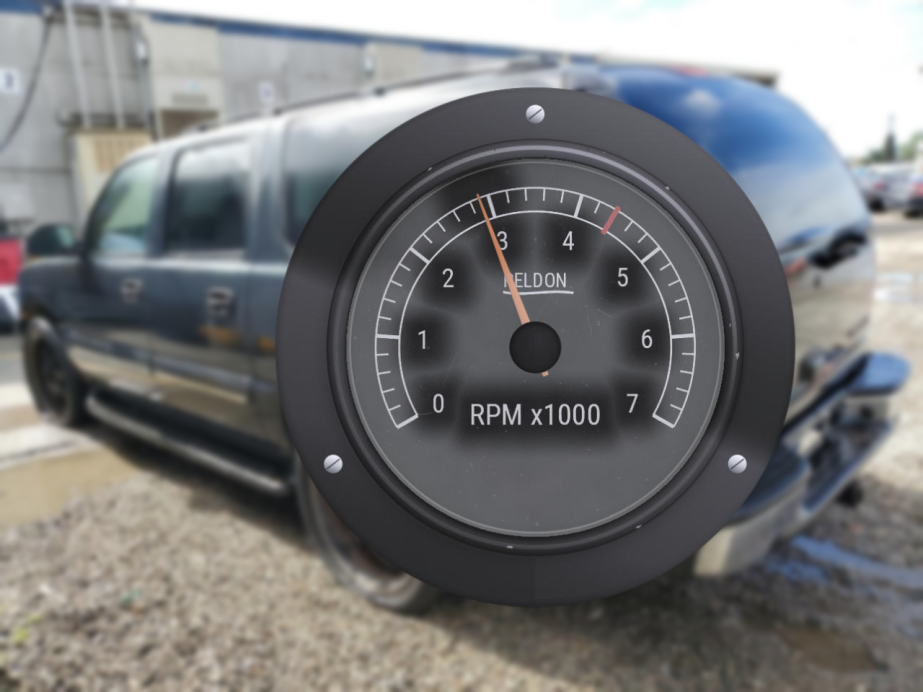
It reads 2900 rpm
